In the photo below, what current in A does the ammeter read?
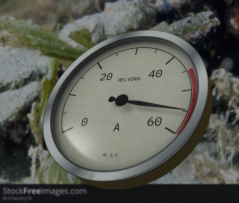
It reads 55 A
